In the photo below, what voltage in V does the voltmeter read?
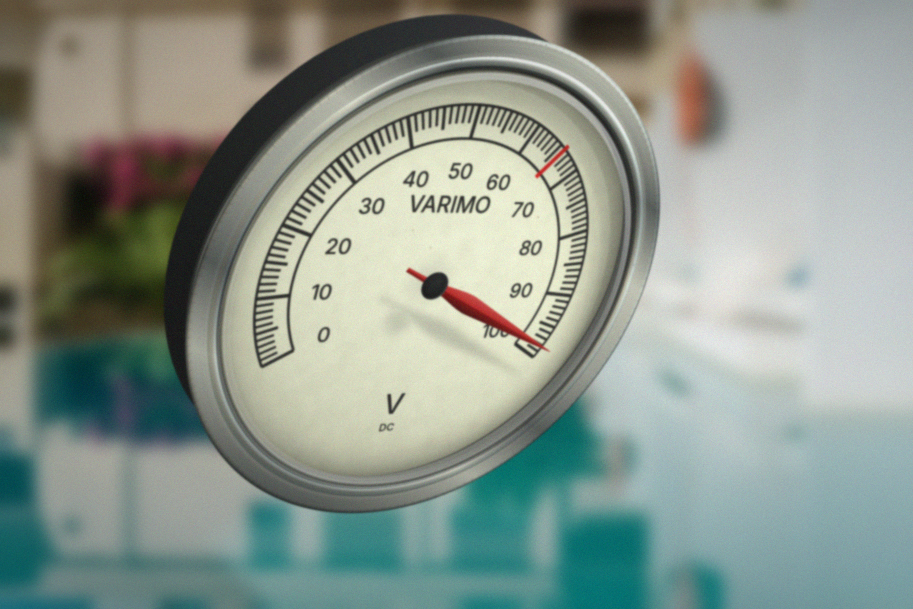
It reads 98 V
